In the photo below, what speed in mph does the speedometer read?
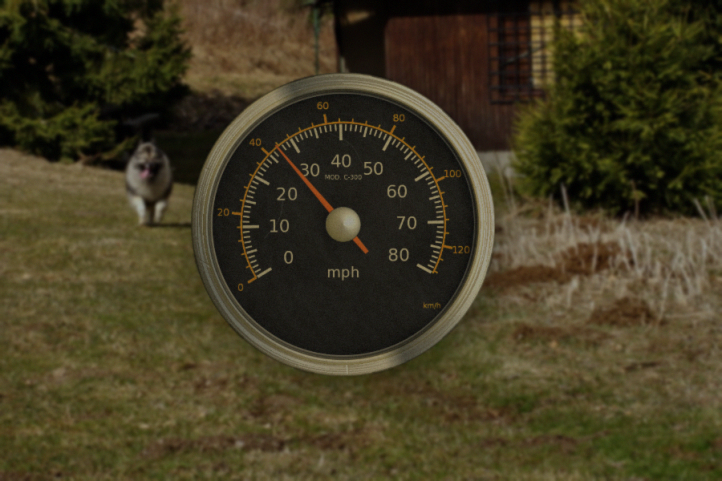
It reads 27 mph
